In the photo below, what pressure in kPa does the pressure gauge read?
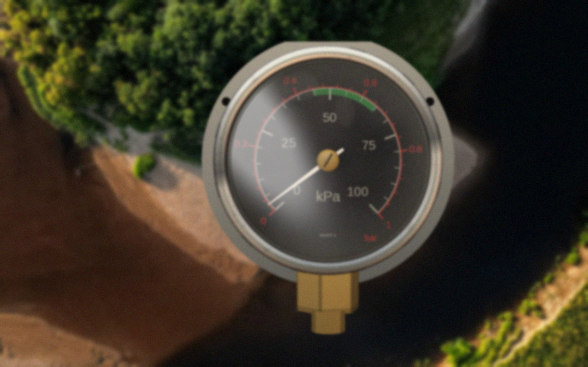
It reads 2.5 kPa
